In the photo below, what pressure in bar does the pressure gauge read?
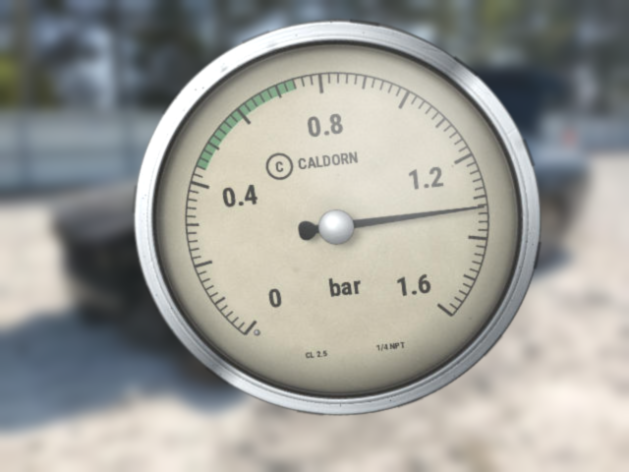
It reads 1.32 bar
